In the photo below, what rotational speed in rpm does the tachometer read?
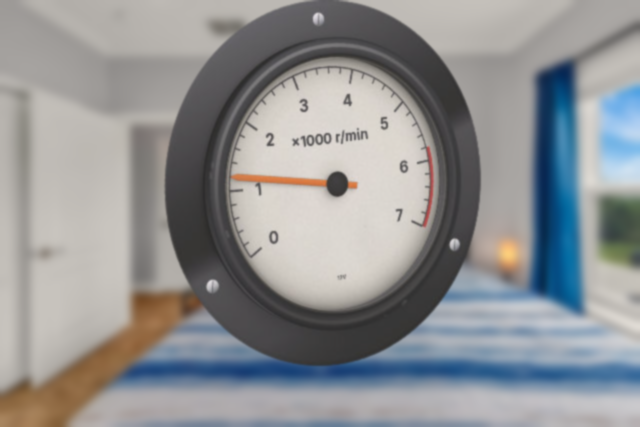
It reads 1200 rpm
